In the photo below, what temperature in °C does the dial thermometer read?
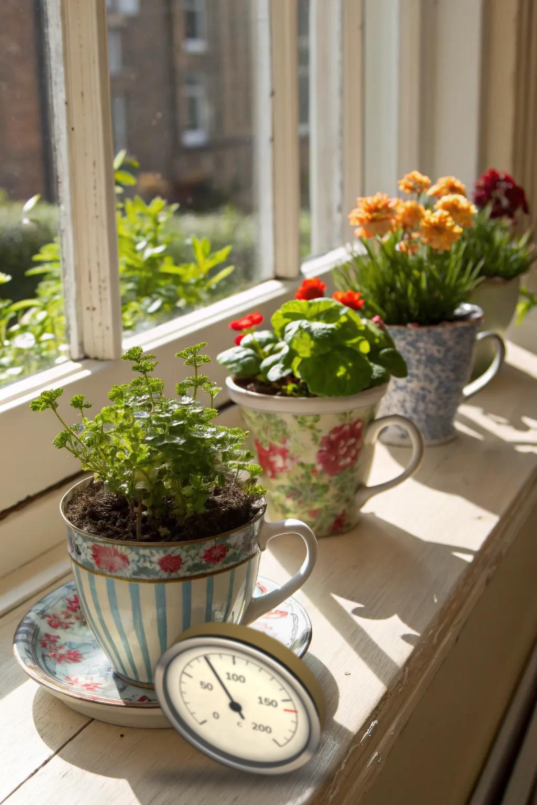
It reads 80 °C
